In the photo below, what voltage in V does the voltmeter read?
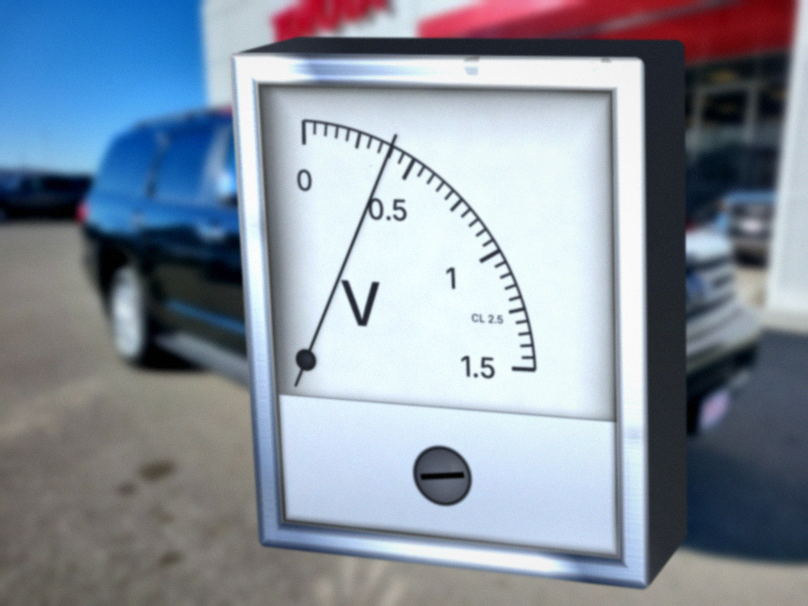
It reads 0.4 V
